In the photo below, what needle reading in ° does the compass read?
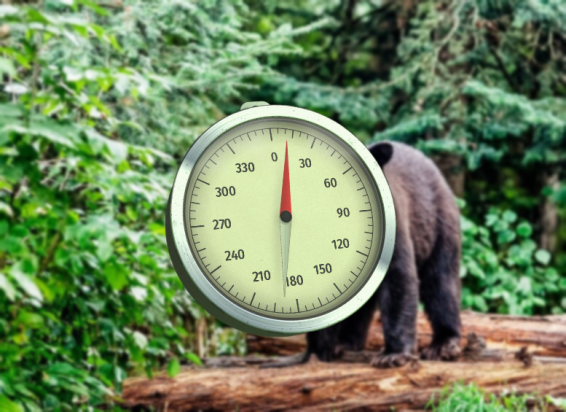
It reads 10 °
